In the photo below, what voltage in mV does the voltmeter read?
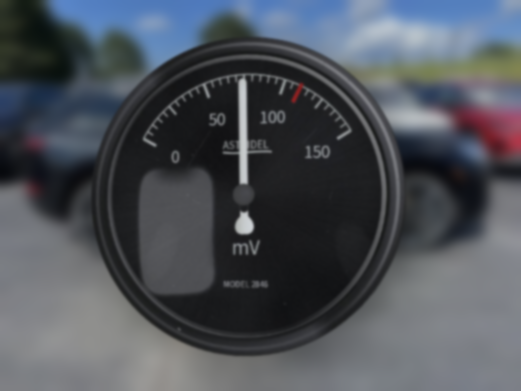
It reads 75 mV
